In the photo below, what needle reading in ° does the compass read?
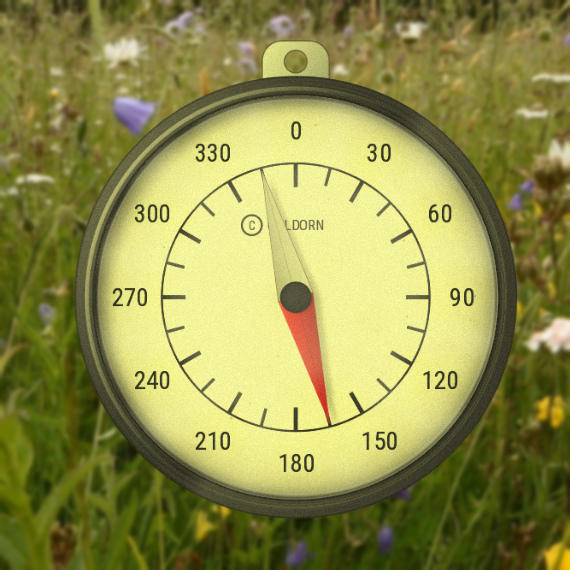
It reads 165 °
